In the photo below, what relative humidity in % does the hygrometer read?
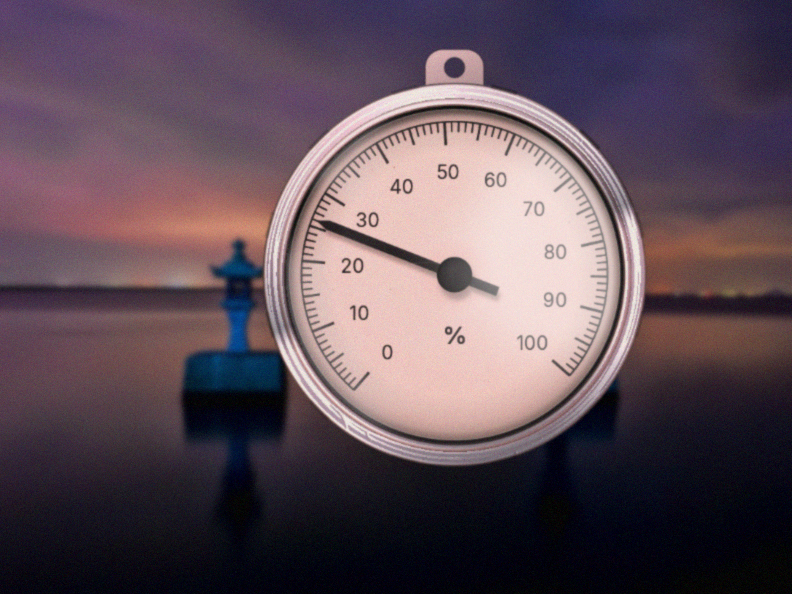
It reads 26 %
